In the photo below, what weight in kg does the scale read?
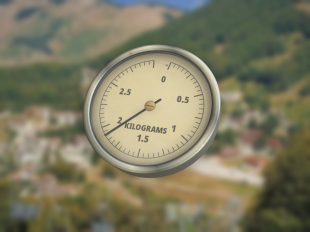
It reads 1.9 kg
